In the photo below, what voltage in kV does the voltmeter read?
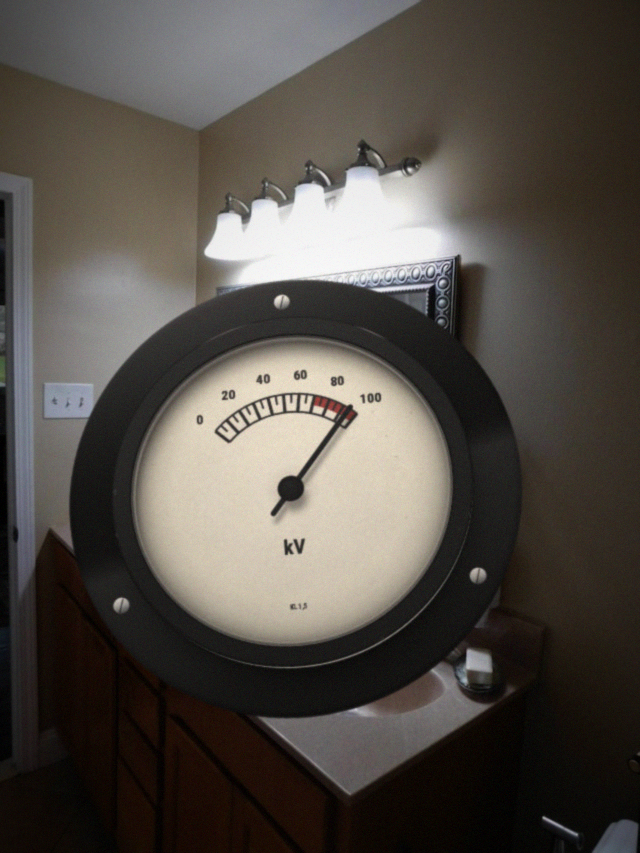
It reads 95 kV
